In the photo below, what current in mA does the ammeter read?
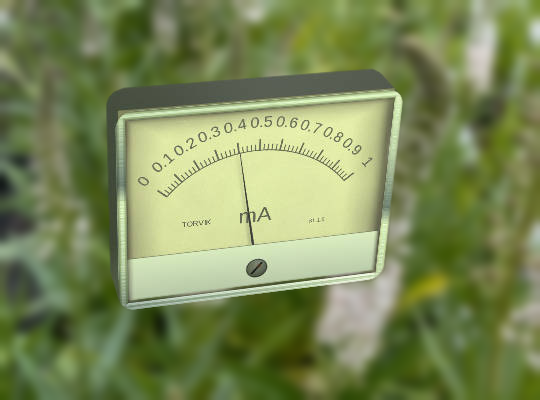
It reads 0.4 mA
